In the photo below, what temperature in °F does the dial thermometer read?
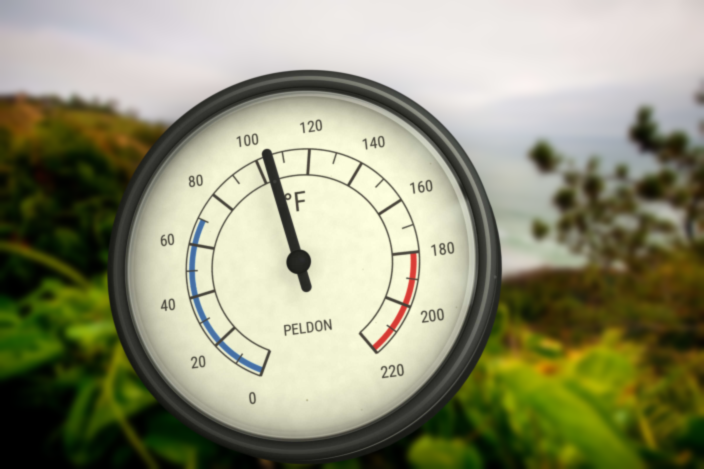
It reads 105 °F
